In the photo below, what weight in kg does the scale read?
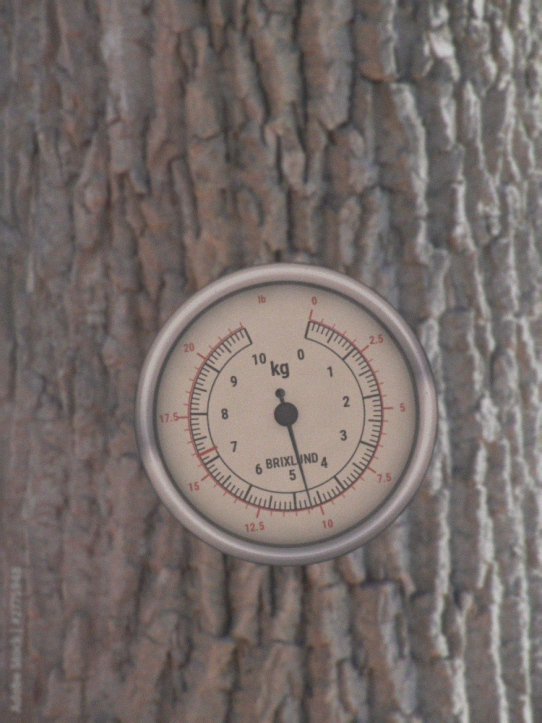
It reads 4.7 kg
